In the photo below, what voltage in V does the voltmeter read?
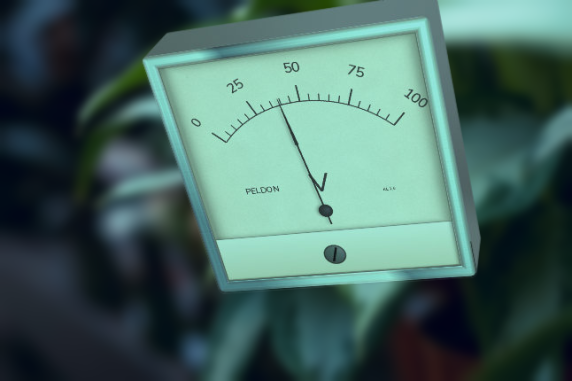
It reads 40 V
